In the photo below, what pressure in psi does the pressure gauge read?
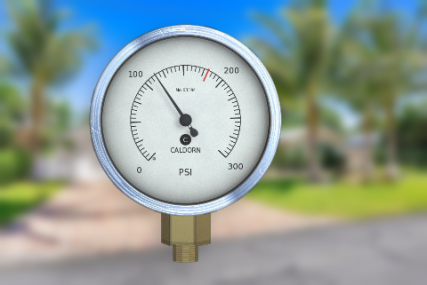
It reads 115 psi
